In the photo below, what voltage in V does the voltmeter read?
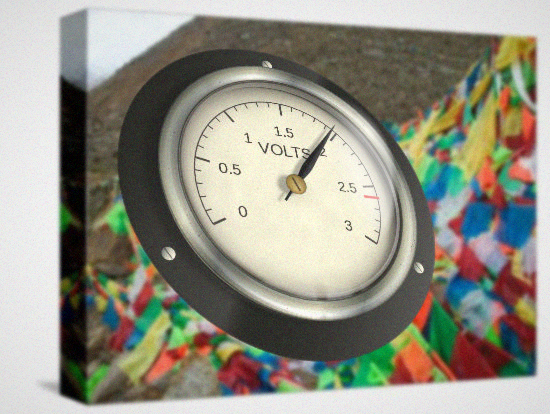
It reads 1.95 V
